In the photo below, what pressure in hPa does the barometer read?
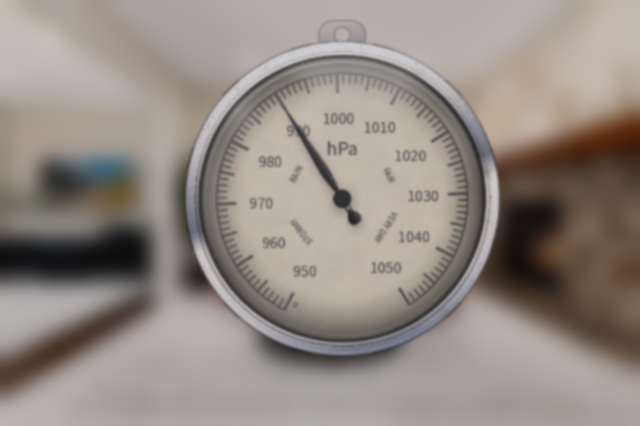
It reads 990 hPa
